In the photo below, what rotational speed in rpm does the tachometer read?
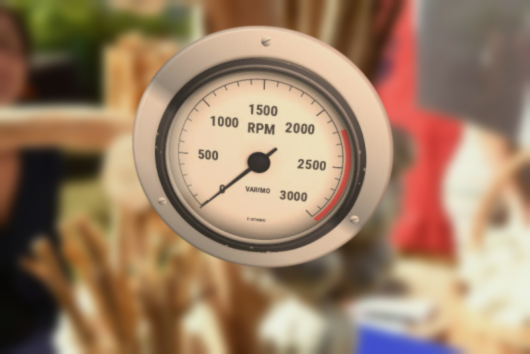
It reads 0 rpm
